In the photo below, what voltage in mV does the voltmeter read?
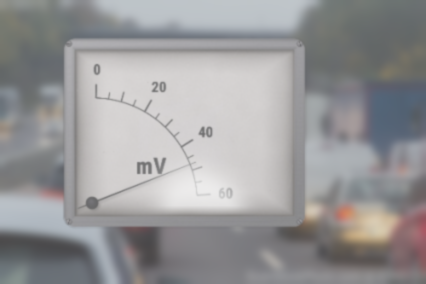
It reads 47.5 mV
